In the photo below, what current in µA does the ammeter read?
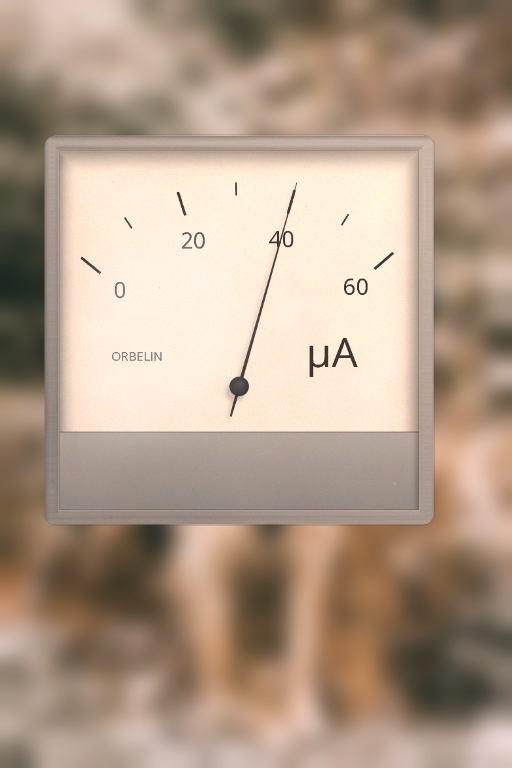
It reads 40 µA
